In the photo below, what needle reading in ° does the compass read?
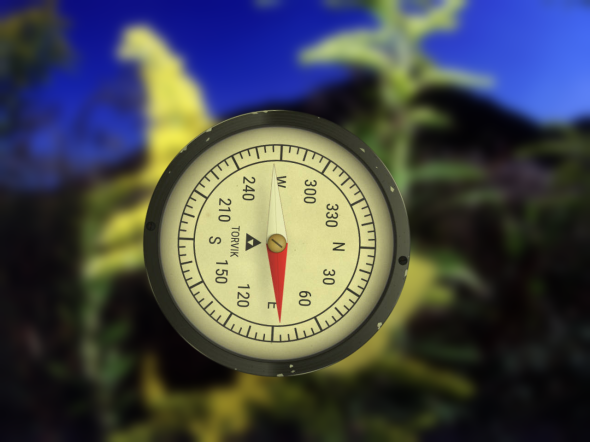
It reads 85 °
